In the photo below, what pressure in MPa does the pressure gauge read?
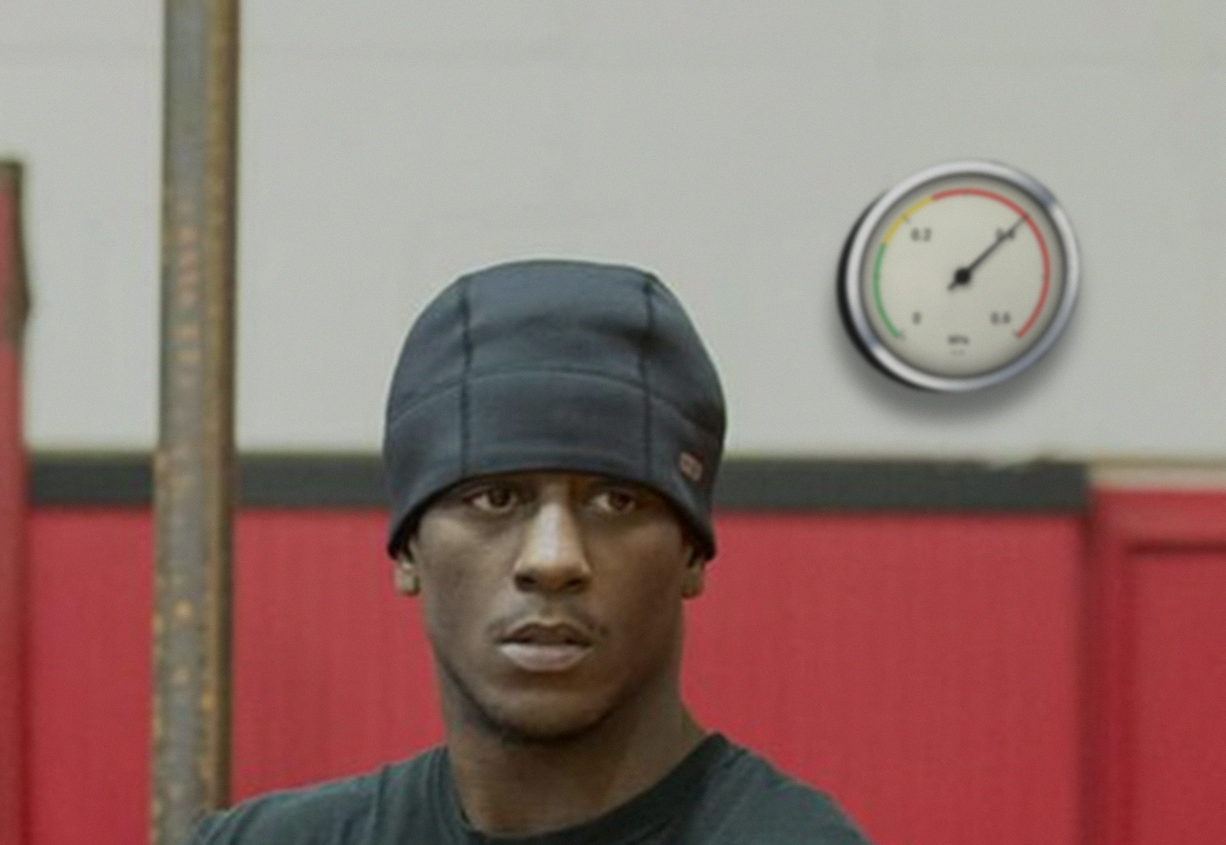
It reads 0.4 MPa
